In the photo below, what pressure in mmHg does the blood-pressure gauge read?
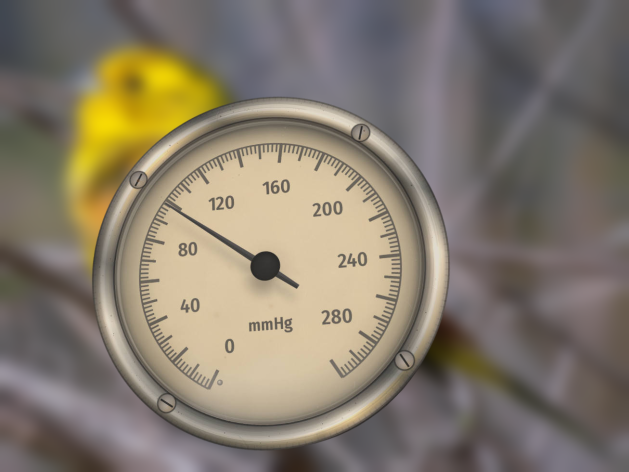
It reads 98 mmHg
